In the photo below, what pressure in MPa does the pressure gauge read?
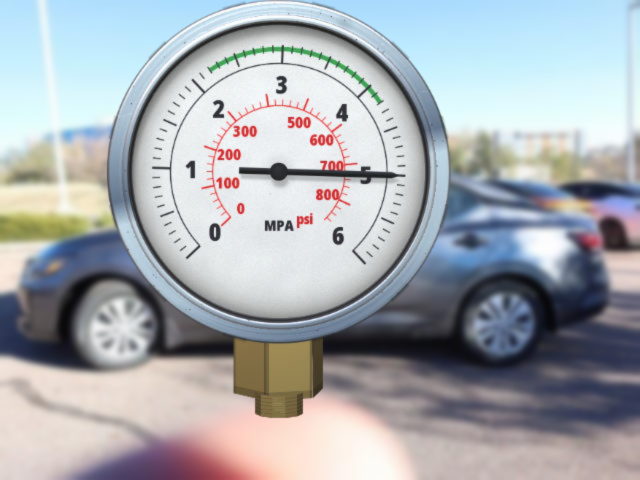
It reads 5 MPa
